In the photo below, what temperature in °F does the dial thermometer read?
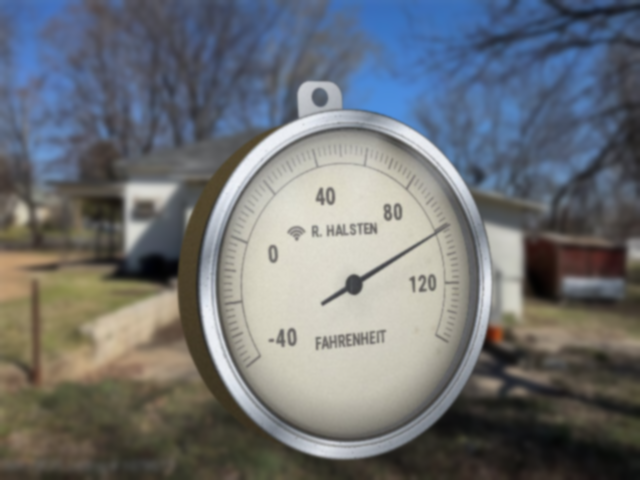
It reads 100 °F
